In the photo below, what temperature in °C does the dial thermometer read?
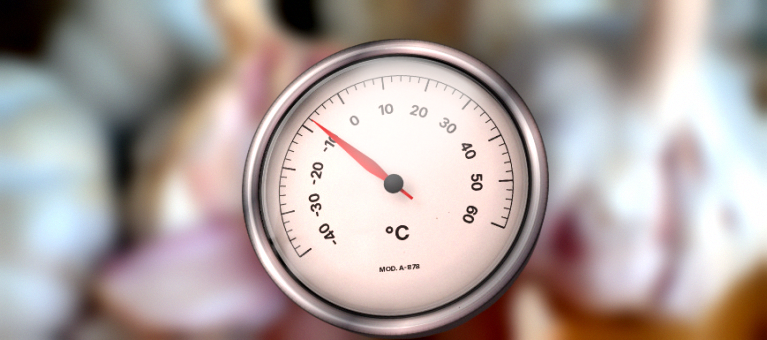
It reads -8 °C
